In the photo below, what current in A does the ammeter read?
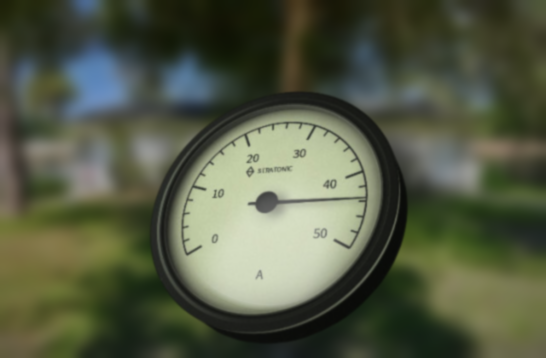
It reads 44 A
